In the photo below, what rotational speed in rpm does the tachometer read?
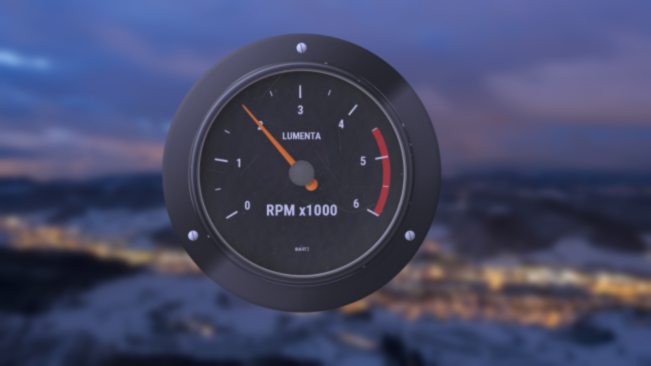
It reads 2000 rpm
